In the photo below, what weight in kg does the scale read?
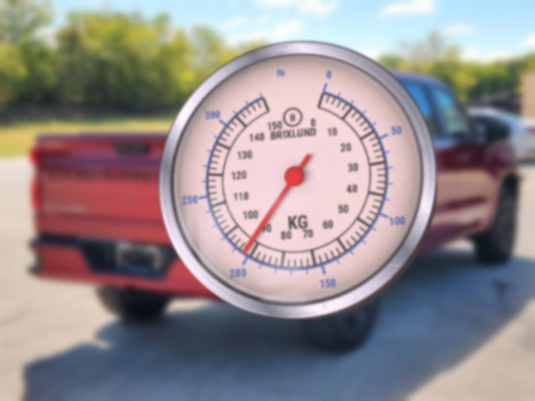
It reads 92 kg
